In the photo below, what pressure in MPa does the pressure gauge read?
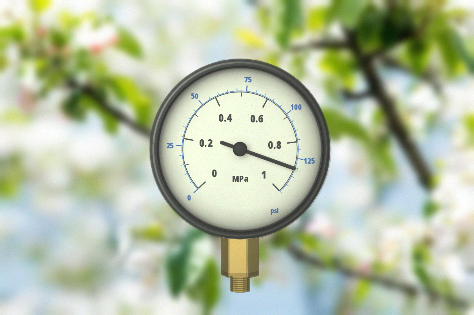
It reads 0.9 MPa
